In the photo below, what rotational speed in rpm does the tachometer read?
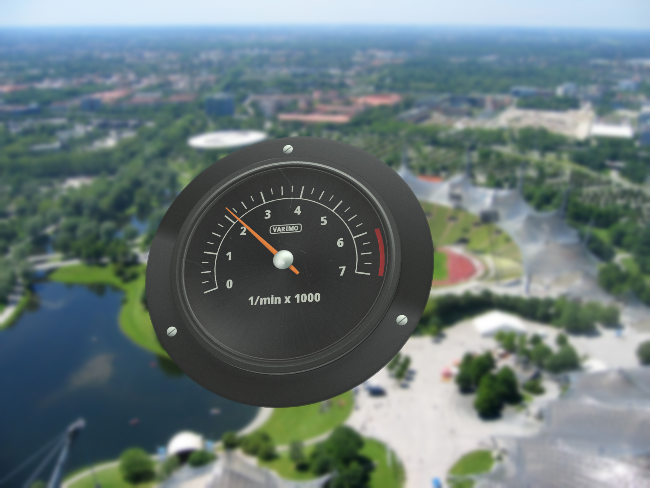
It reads 2125 rpm
